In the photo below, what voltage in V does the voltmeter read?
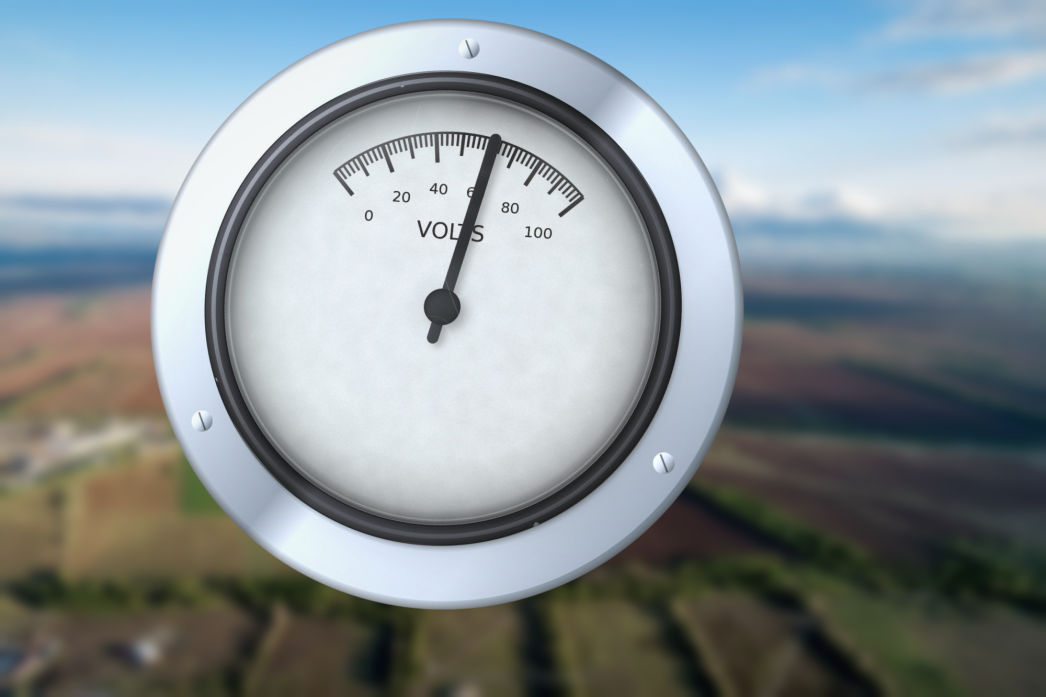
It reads 62 V
